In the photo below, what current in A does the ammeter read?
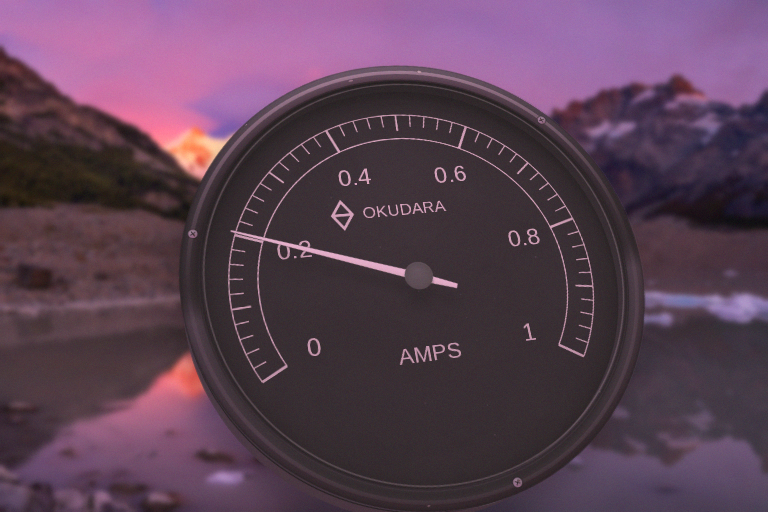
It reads 0.2 A
